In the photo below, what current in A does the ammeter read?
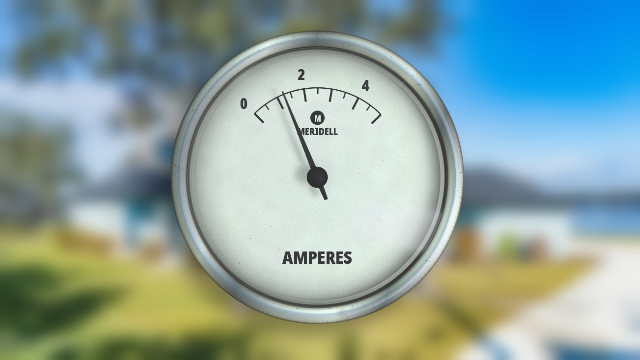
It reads 1.25 A
